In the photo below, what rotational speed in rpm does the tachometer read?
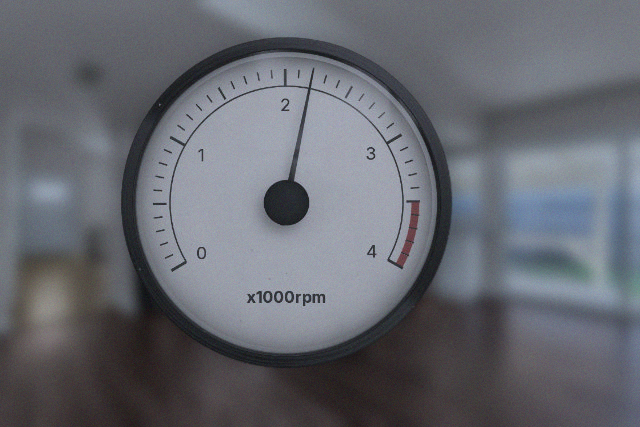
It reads 2200 rpm
